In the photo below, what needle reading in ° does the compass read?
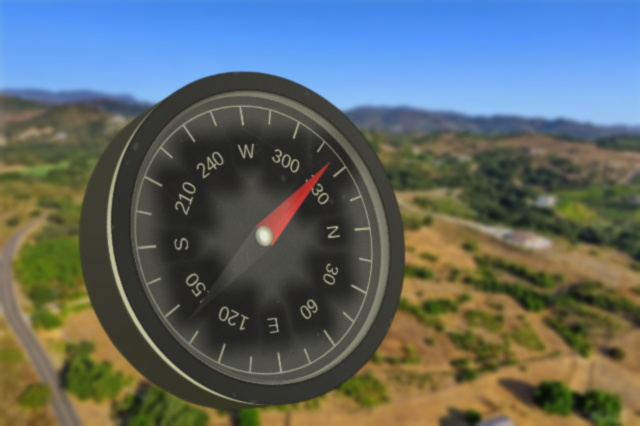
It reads 322.5 °
